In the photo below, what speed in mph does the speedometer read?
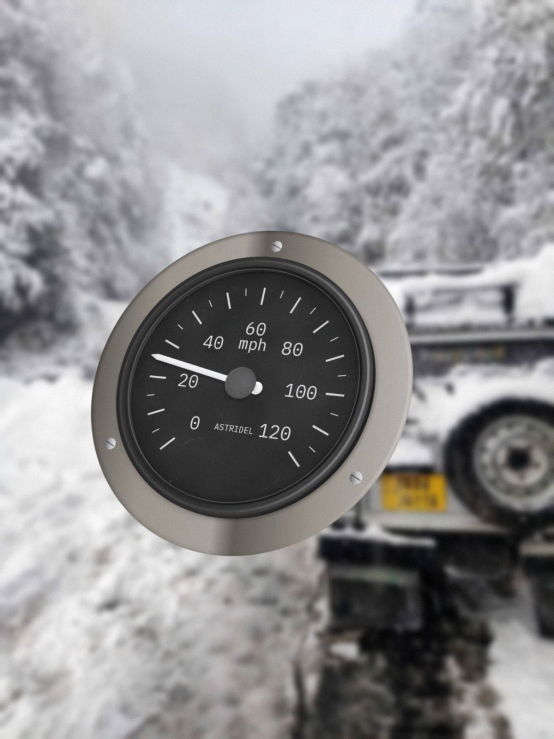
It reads 25 mph
